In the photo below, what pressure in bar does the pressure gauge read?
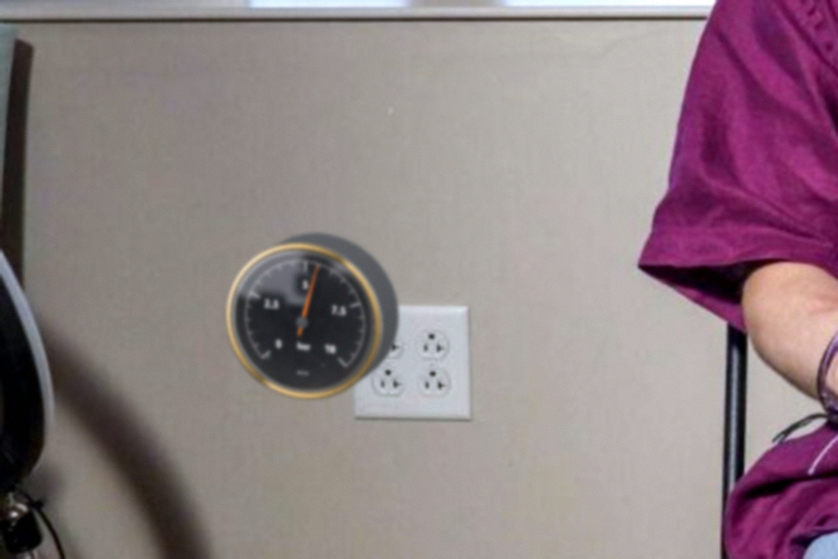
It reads 5.5 bar
